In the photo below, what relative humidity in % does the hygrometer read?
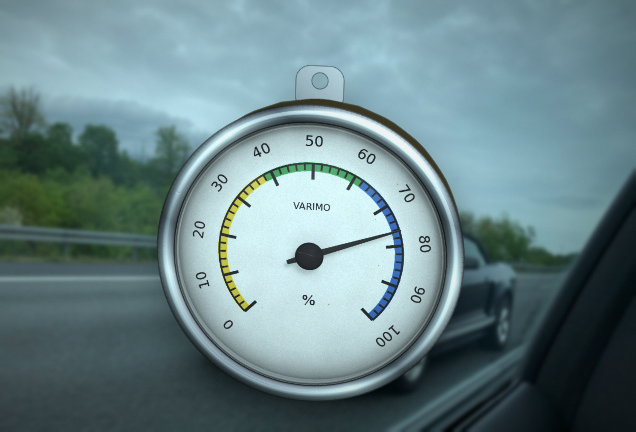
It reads 76 %
